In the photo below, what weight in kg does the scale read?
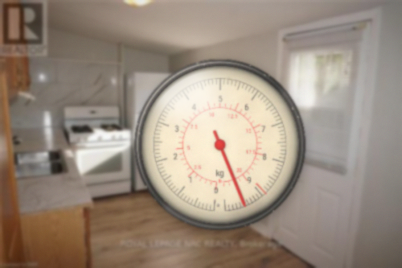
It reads 9.5 kg
